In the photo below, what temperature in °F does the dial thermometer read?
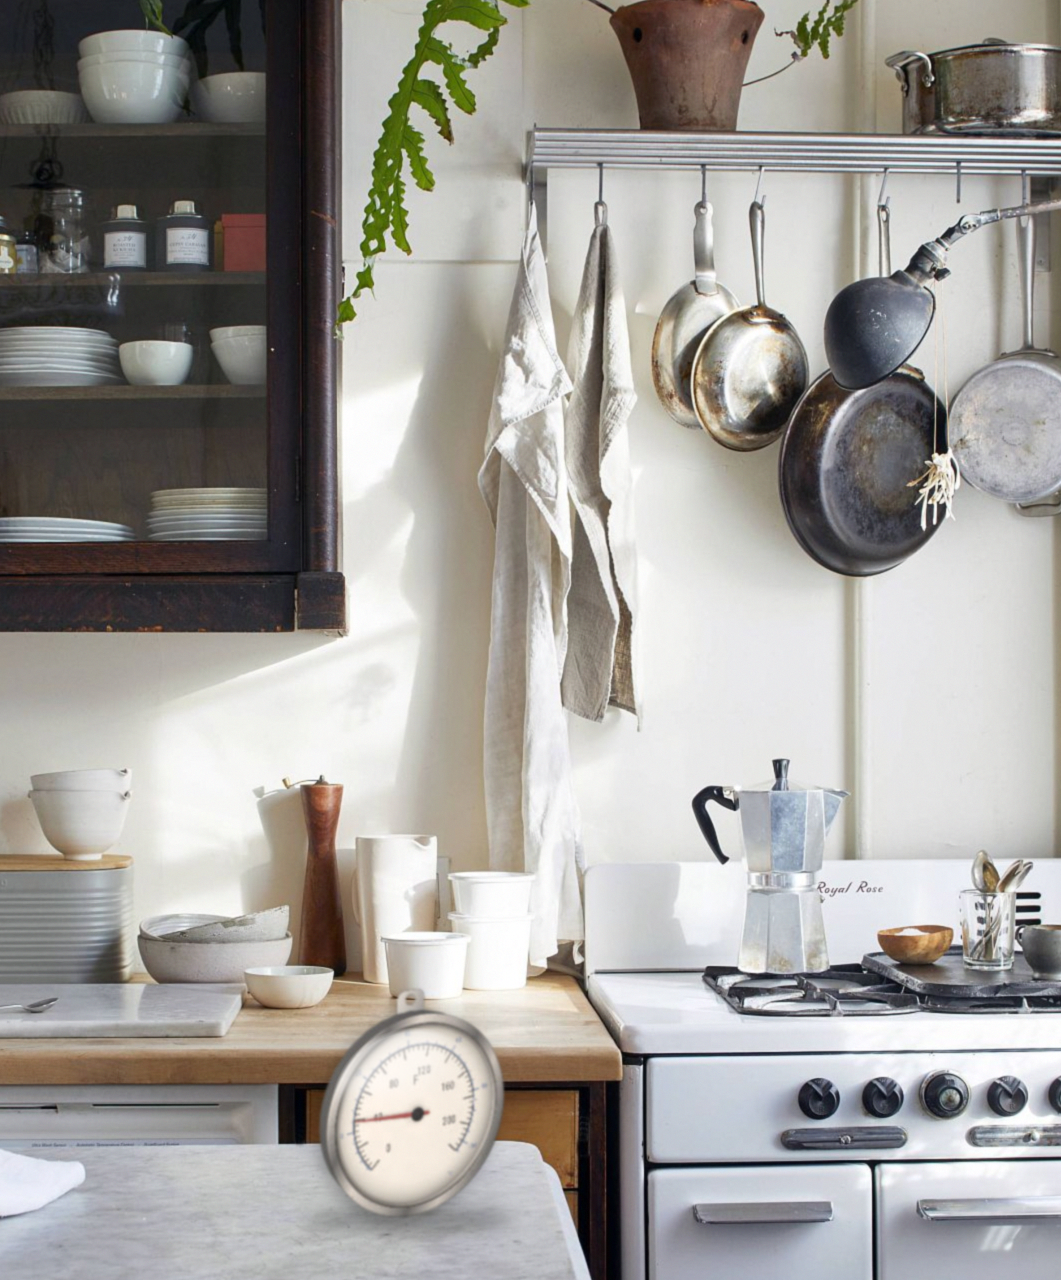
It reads 40 °F
